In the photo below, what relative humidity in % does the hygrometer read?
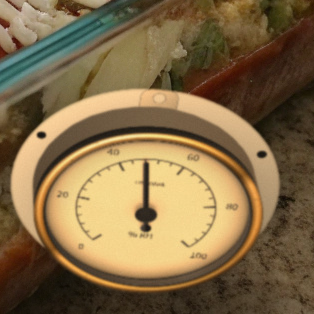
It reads 48 %
